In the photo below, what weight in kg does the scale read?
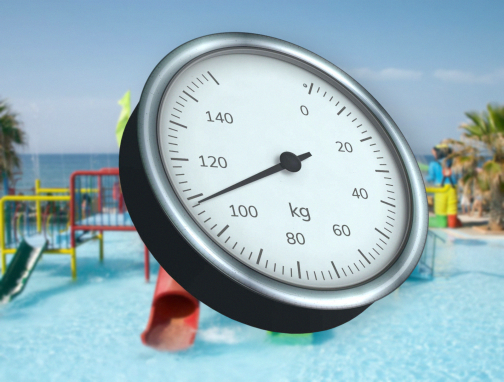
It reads 108 kg
